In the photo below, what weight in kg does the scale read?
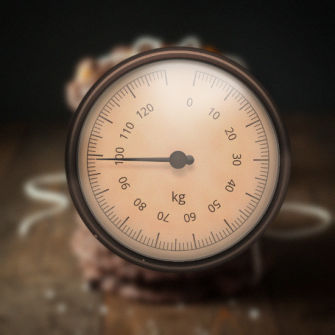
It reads 99 kg
